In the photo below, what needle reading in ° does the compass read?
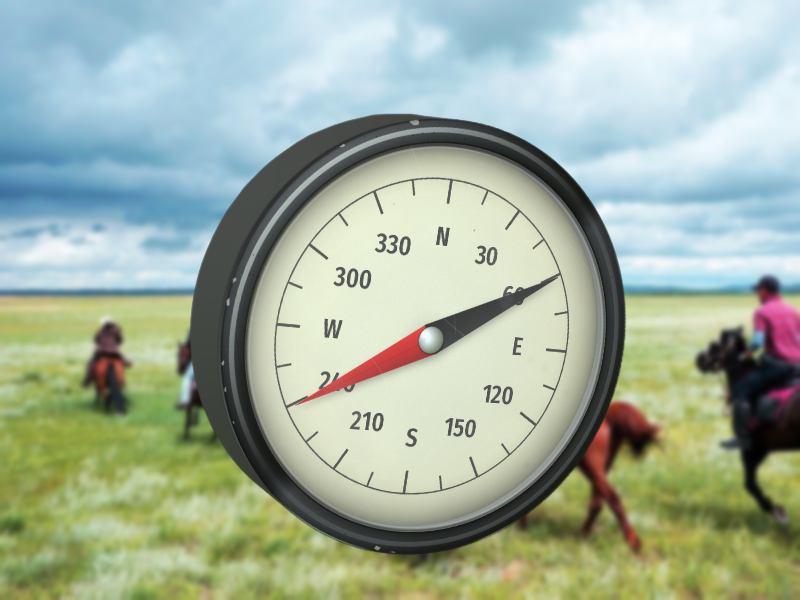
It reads 240 °
